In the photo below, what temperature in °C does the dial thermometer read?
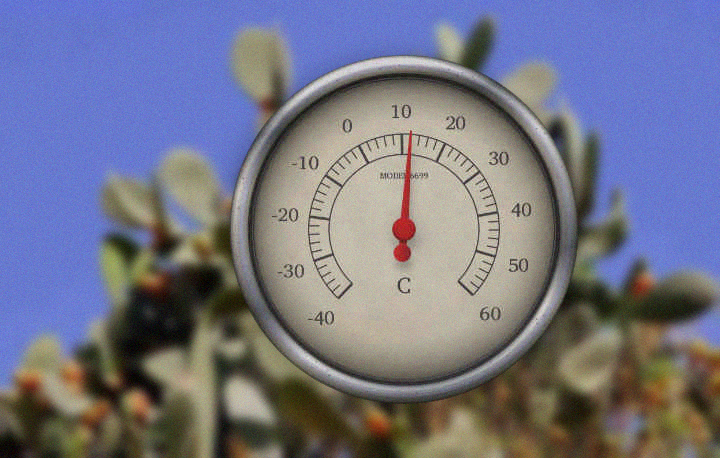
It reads 12 °C
